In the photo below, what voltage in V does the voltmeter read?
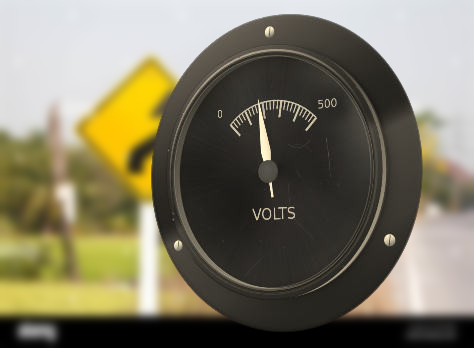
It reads 200 V
